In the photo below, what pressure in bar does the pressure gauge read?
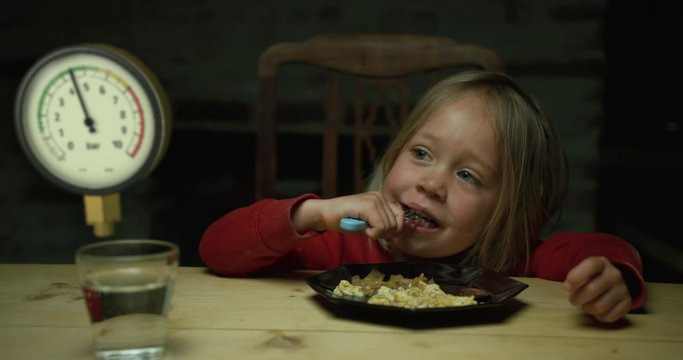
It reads 4.5 bar
